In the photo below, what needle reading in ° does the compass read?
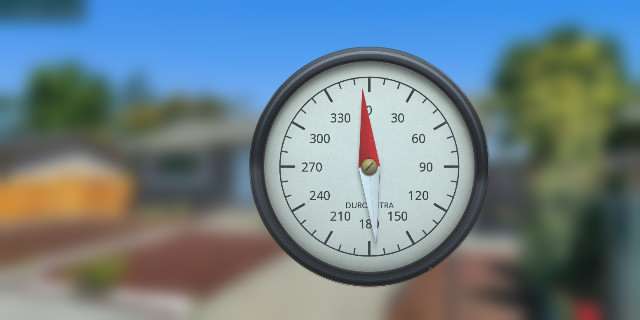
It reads 355 °
